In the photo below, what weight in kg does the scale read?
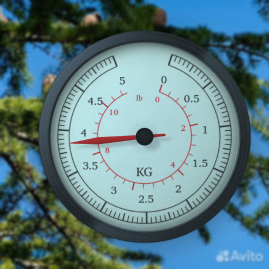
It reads 3.85 kg
